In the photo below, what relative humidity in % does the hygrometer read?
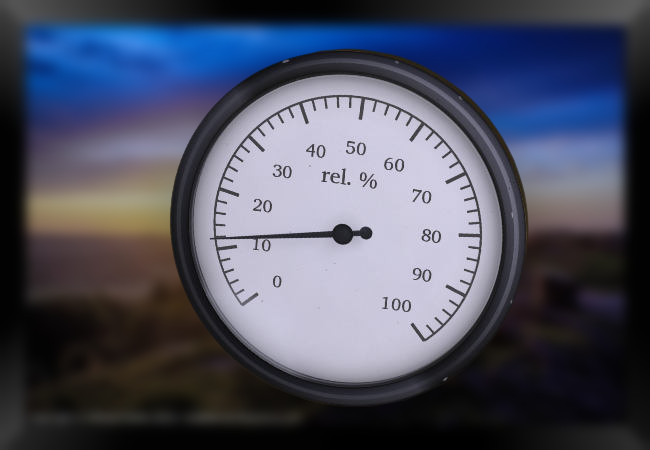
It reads 12 %
